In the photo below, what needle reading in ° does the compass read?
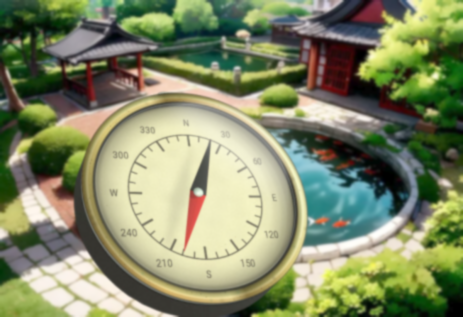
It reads 200 °
